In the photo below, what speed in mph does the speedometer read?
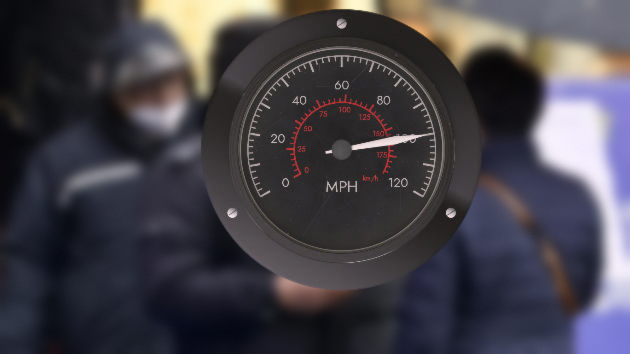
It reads 100 mph
